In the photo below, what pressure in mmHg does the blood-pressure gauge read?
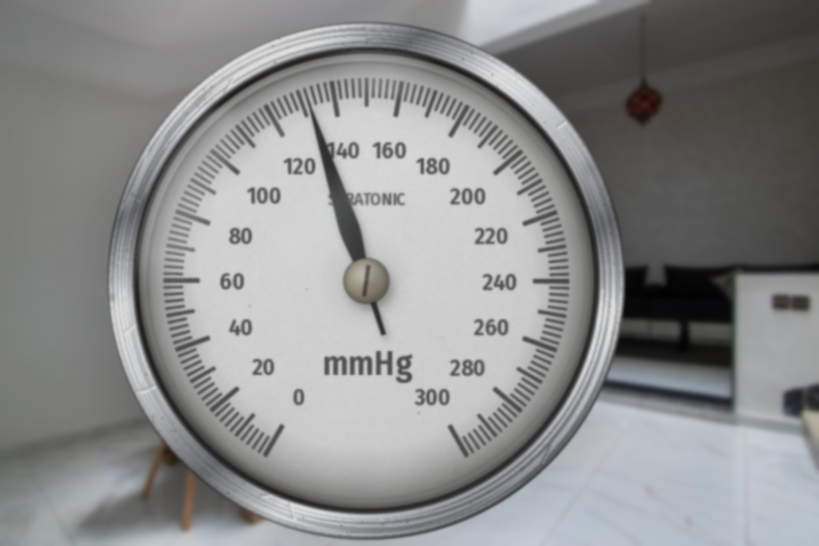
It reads 132 mmHg
